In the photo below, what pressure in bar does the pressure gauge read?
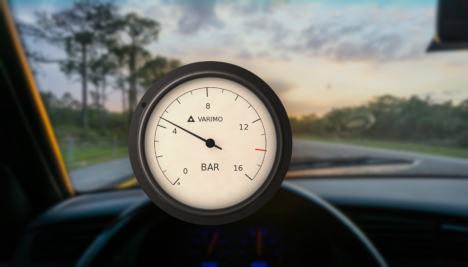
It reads 4.5 bar
